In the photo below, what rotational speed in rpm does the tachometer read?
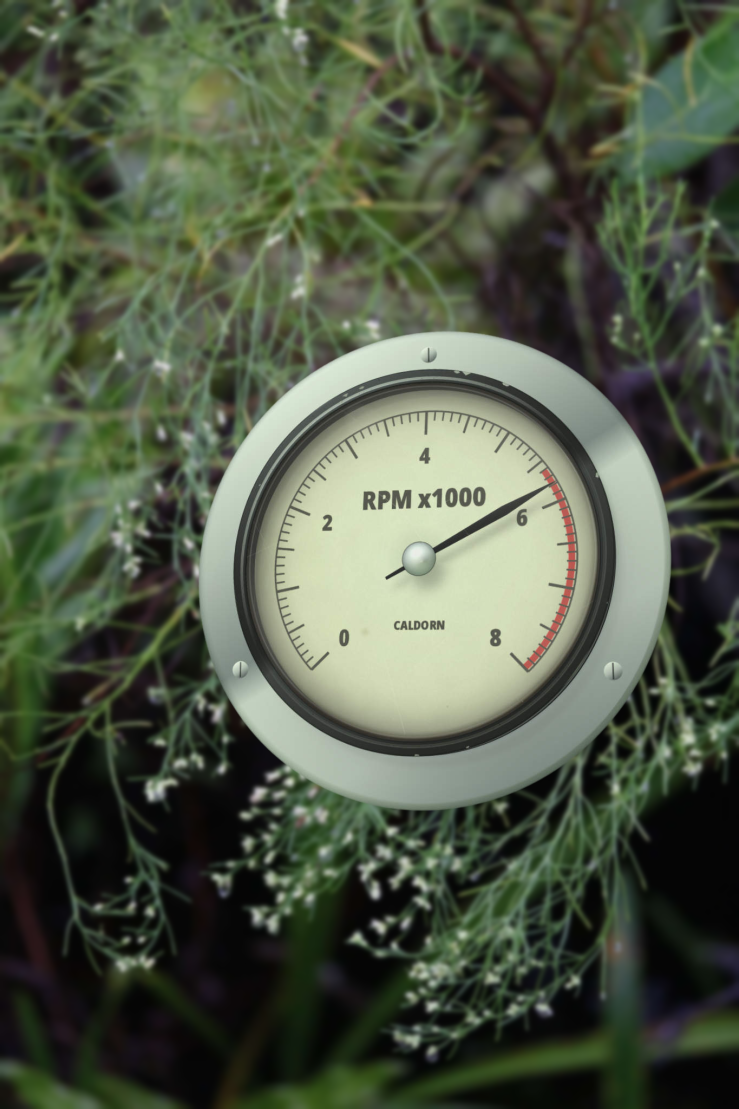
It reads 5800 rpm
